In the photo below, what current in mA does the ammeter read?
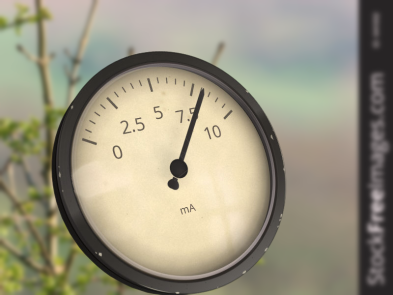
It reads 8 mA
